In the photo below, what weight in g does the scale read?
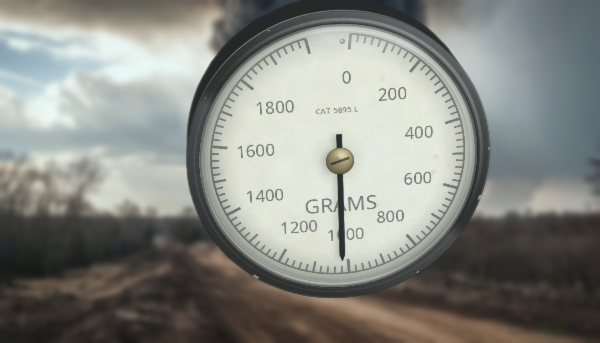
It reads 1020 g
